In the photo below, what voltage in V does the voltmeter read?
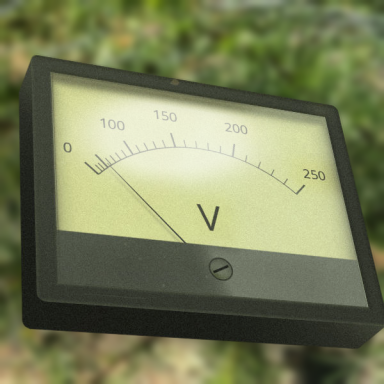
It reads 50 V
